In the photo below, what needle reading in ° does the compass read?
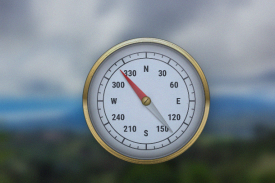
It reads 320 °
